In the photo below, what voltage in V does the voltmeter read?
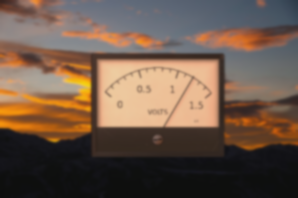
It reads 1.2 V
